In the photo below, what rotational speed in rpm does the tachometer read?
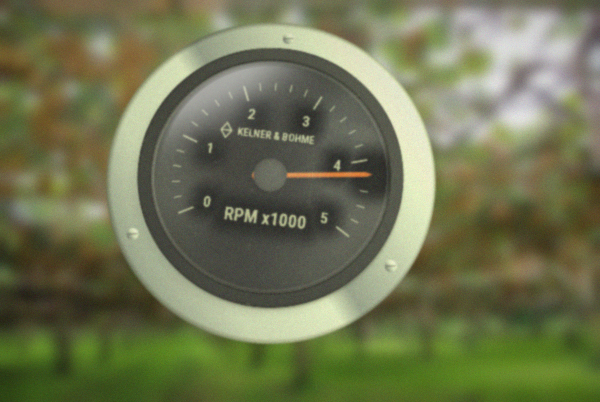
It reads 4200 rpm
